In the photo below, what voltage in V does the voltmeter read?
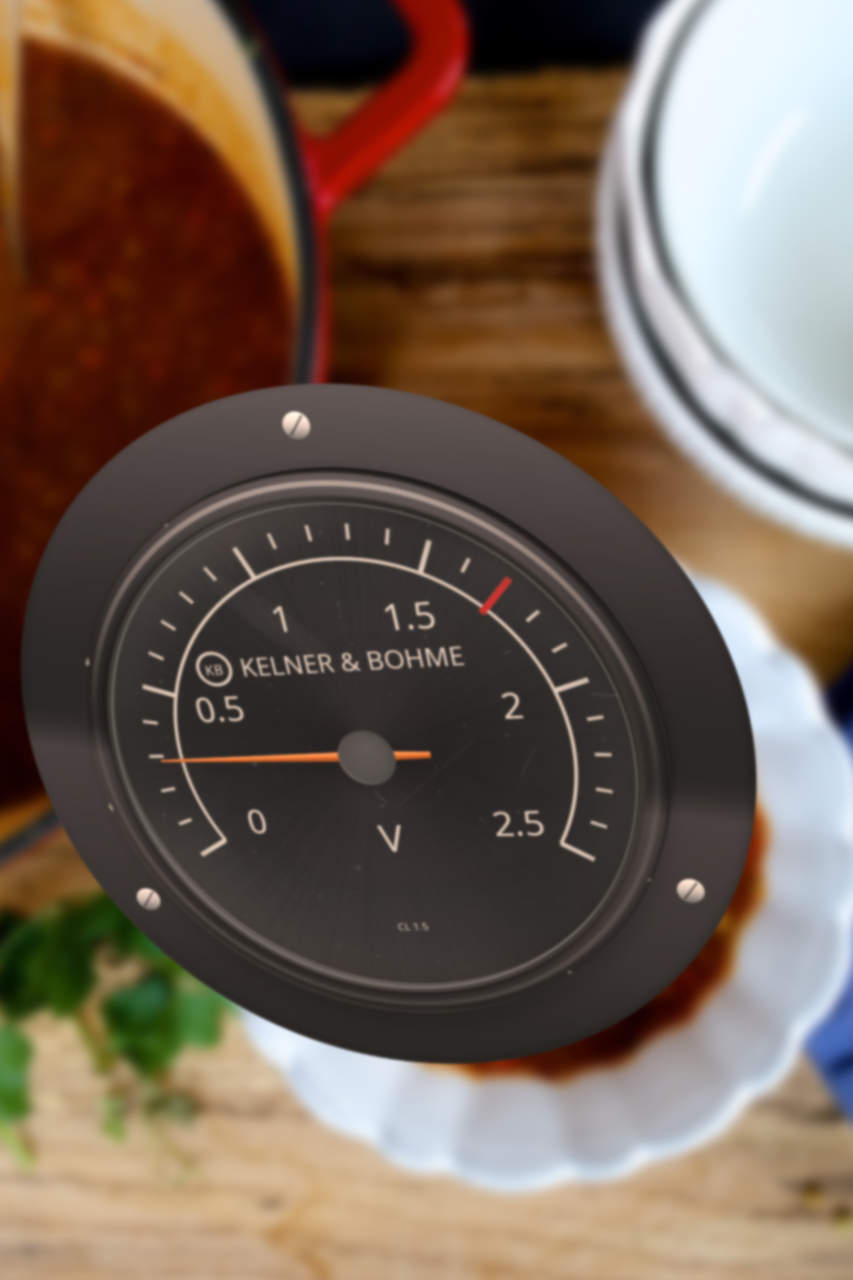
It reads 0.3 V
